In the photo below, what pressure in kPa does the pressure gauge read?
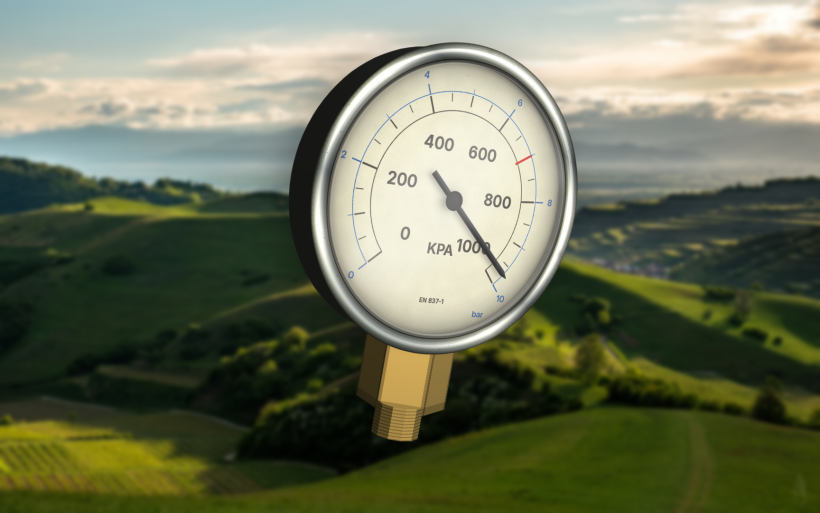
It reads 975 kPa
